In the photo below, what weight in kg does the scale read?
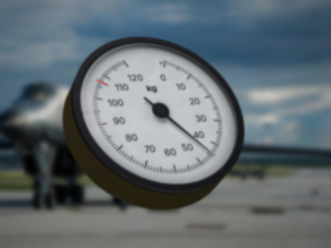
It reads 45 kg
